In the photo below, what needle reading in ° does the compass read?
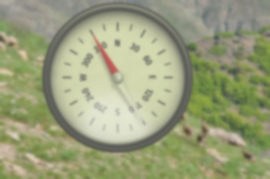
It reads 330 °
